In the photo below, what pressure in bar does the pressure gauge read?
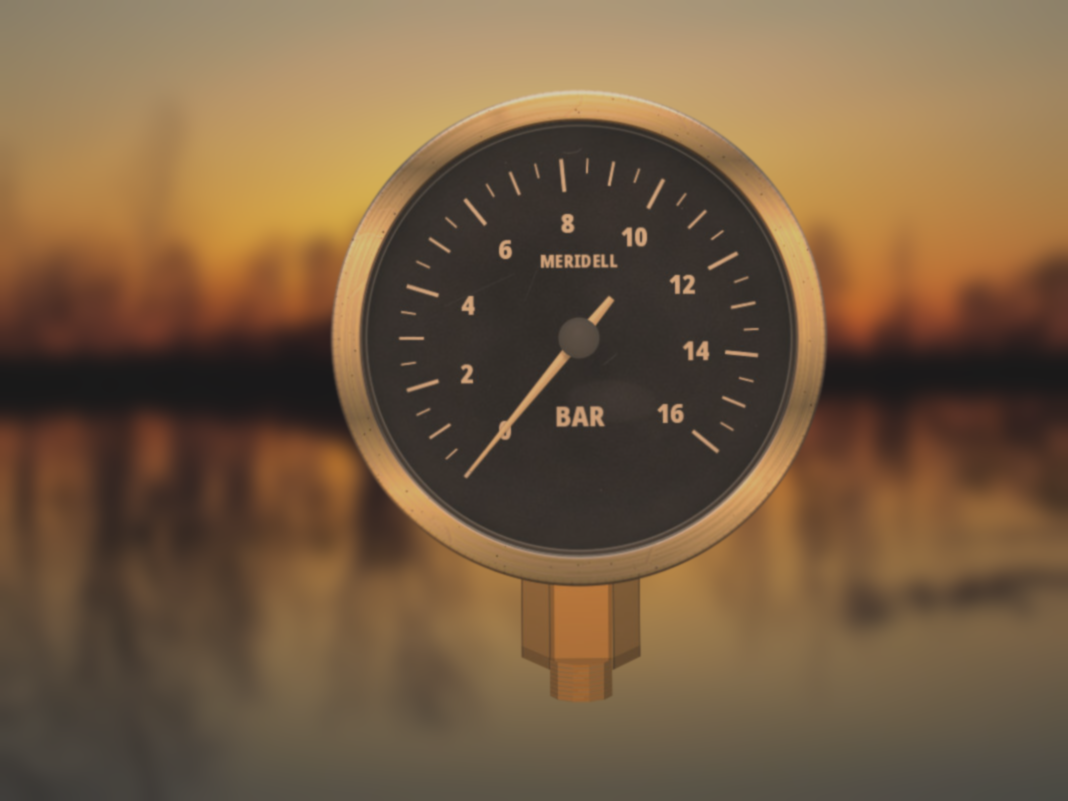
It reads 0 bar
